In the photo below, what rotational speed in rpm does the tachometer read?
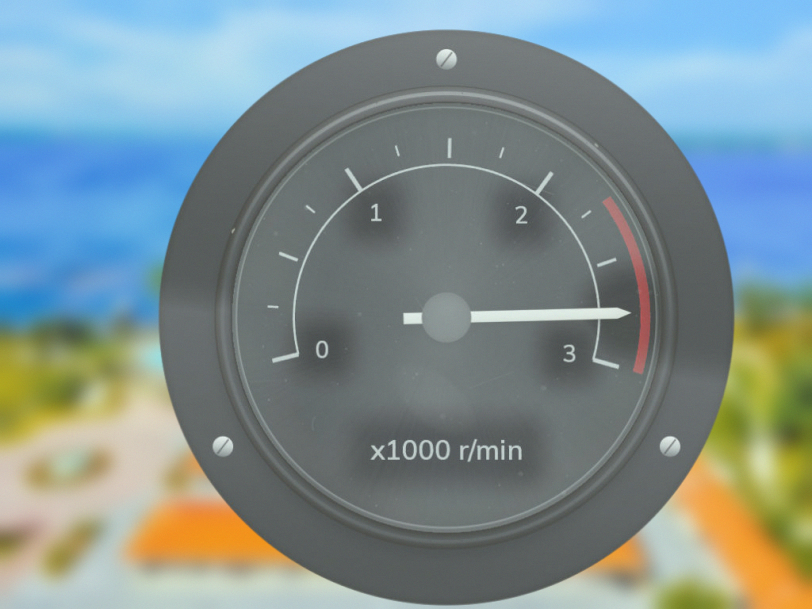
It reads 2750 rpm
